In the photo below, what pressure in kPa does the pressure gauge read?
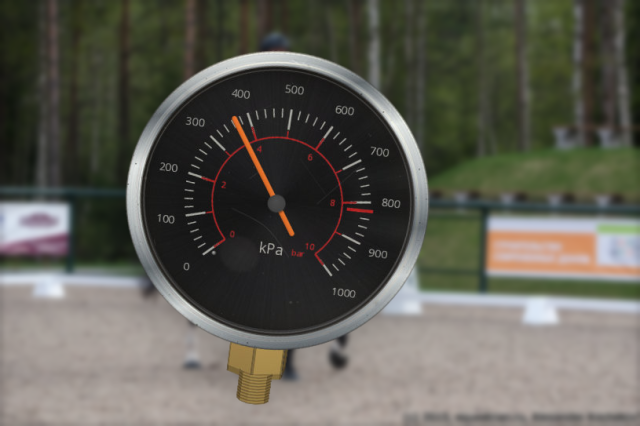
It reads 370 kPa
